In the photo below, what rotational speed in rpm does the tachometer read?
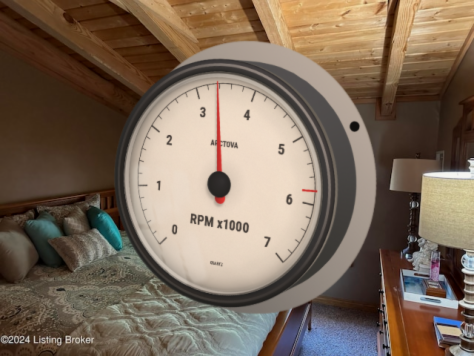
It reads 3400 rpm
